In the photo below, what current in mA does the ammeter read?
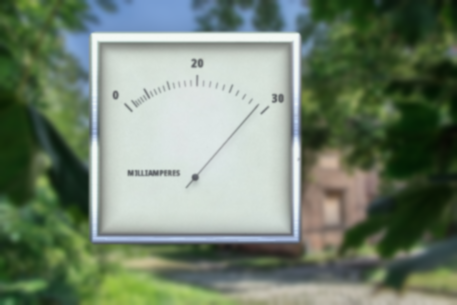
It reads 29 mA
